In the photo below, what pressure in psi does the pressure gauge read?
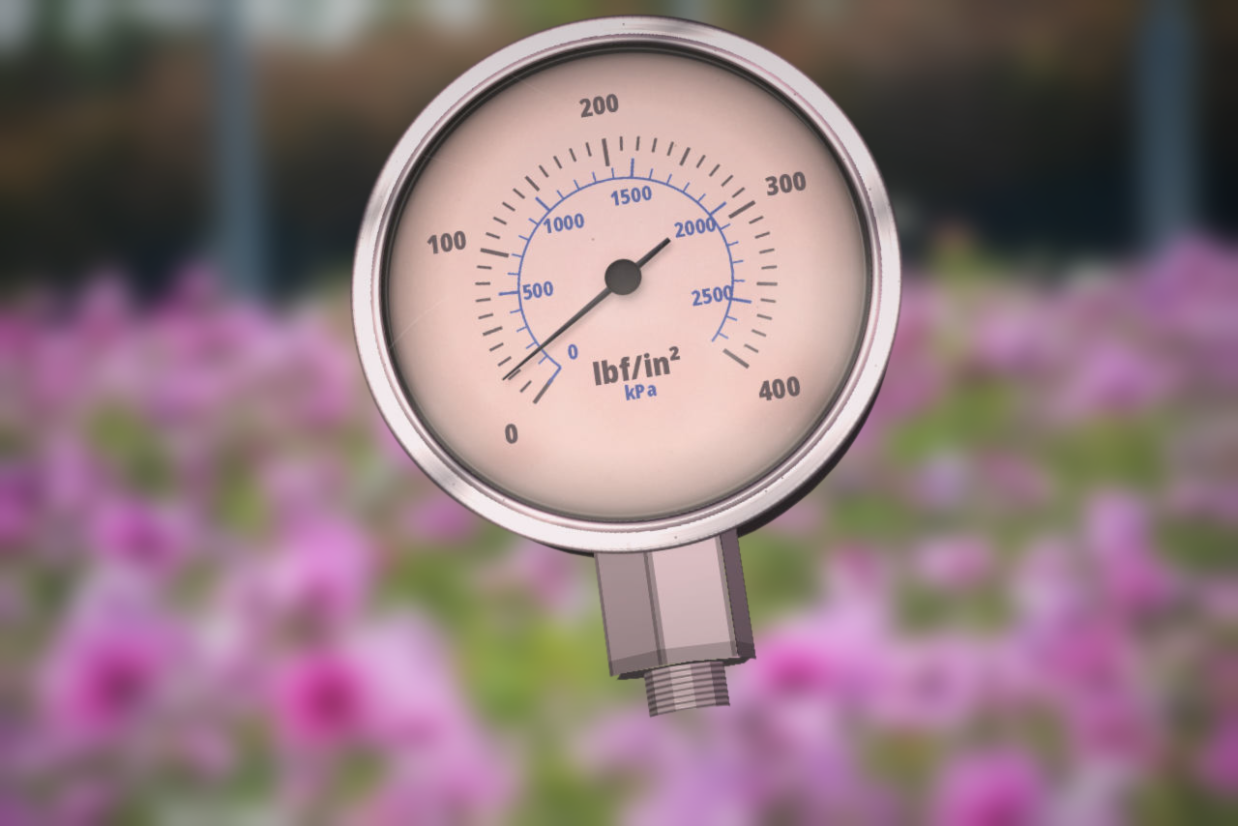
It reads 20 psi
